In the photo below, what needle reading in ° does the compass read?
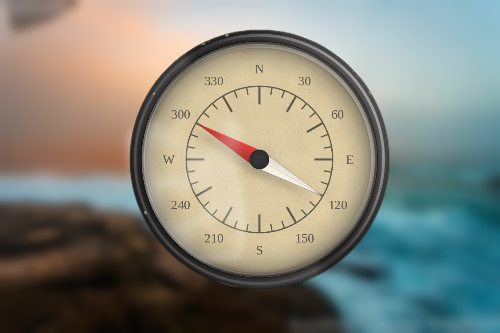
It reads 300 °
